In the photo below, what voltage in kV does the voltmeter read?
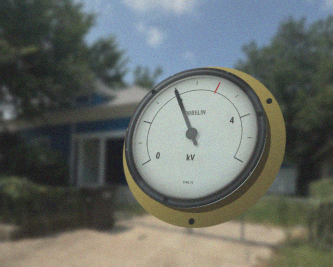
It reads 2 kV
